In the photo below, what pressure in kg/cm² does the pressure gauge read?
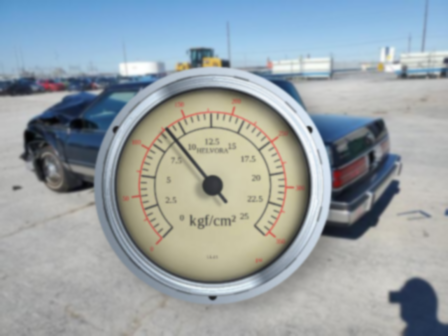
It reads 9 kg/cm²
